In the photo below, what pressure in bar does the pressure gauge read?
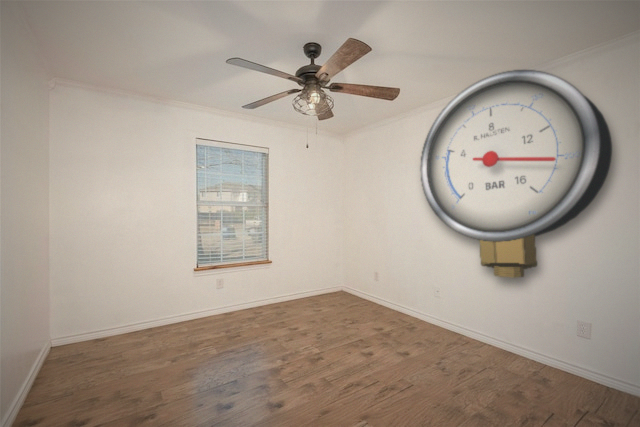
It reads 14 bar
